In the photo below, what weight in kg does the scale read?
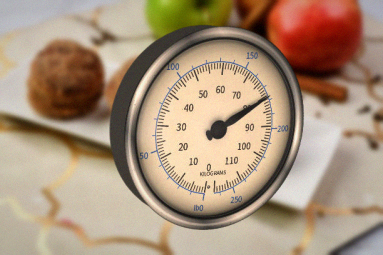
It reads 80 kg
